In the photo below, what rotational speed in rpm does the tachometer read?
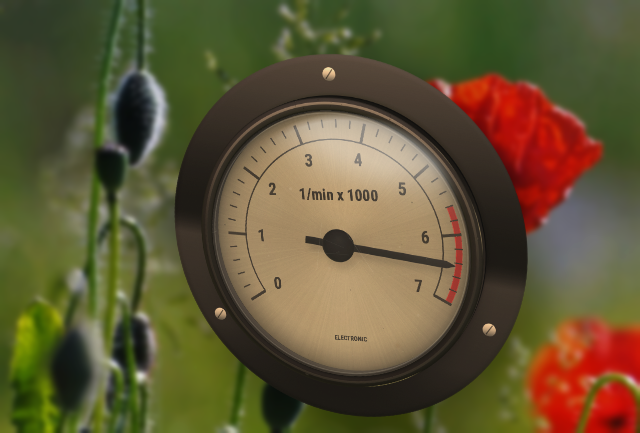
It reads 6400 rpm
